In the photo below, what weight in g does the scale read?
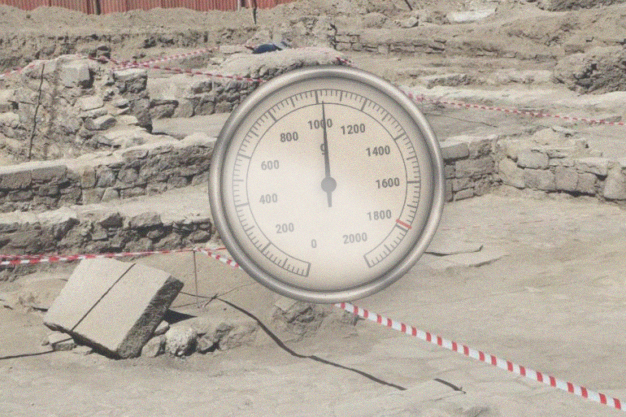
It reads 1020 g
